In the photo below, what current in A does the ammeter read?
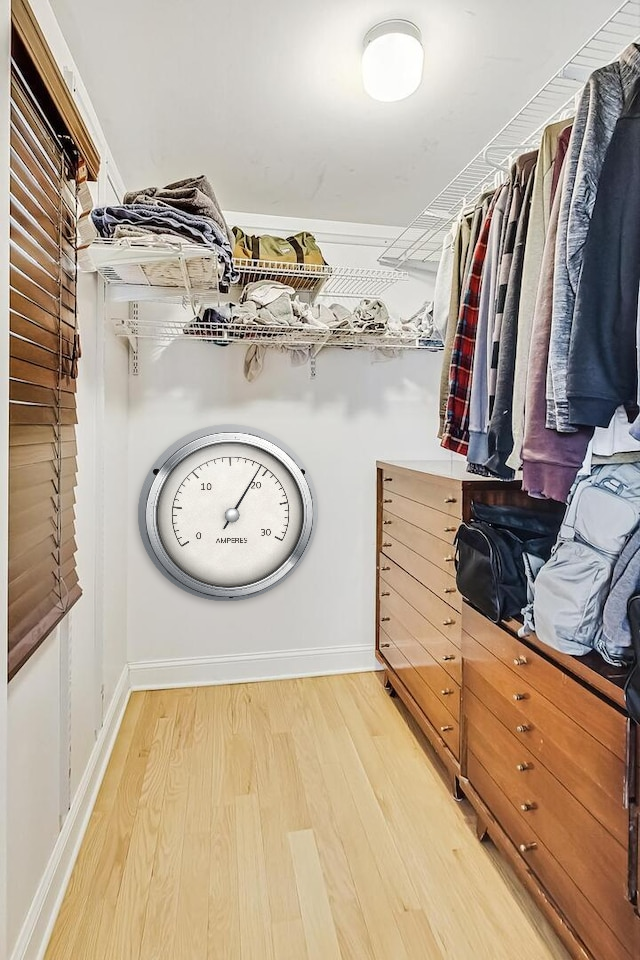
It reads 19 A
